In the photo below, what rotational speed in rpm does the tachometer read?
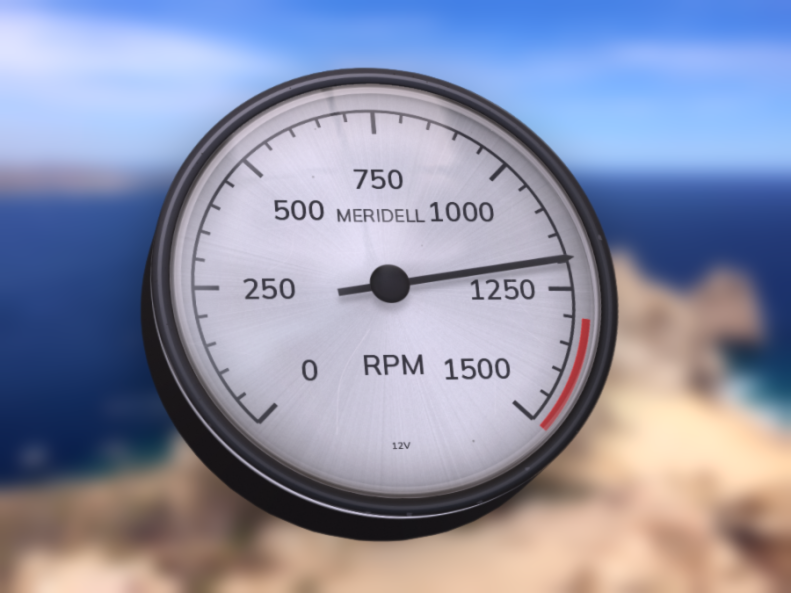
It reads 1200 rpm
